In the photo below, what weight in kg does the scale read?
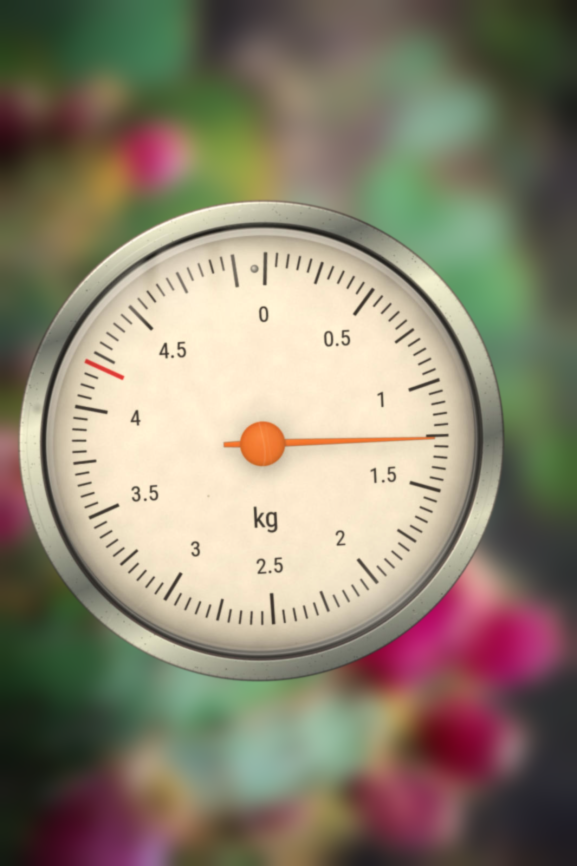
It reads 1.25 kg
